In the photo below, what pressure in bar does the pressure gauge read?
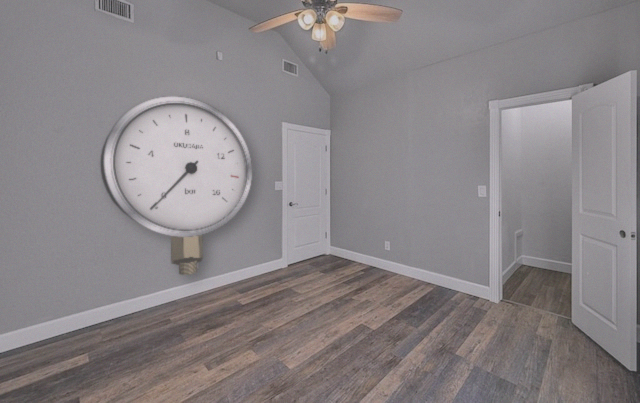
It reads 0 bar
